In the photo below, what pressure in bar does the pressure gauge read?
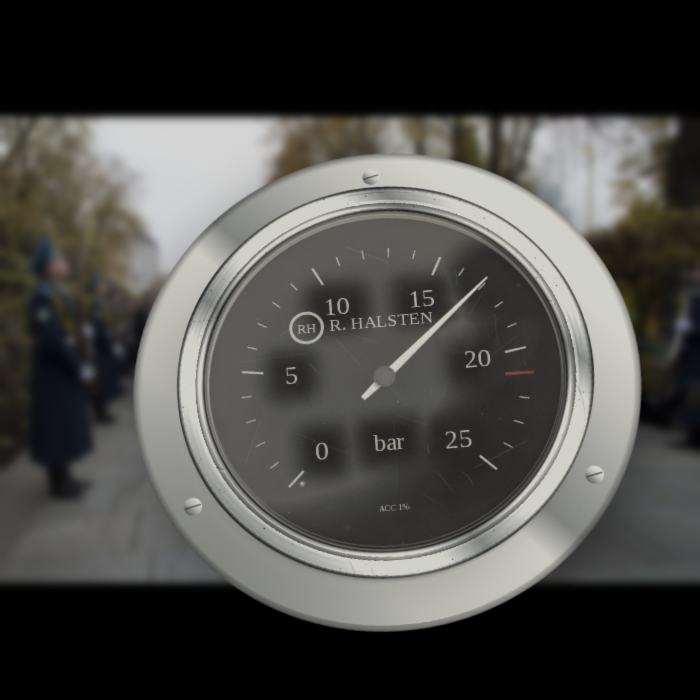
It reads 17 bar
